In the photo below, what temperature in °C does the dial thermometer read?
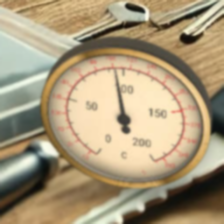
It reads 95 °C
